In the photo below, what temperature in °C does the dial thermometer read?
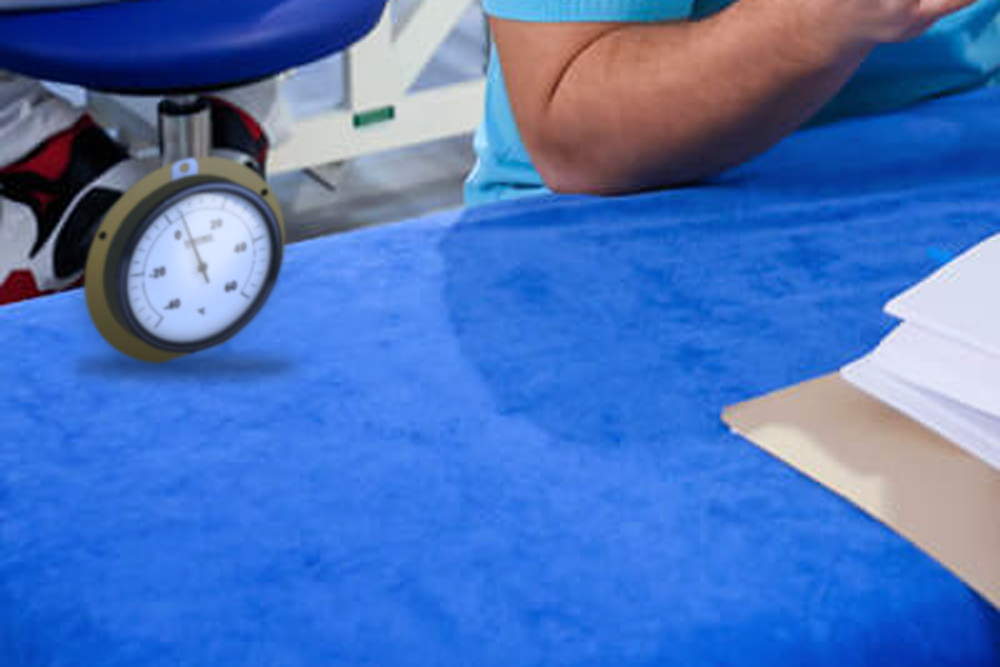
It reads 4 °C
